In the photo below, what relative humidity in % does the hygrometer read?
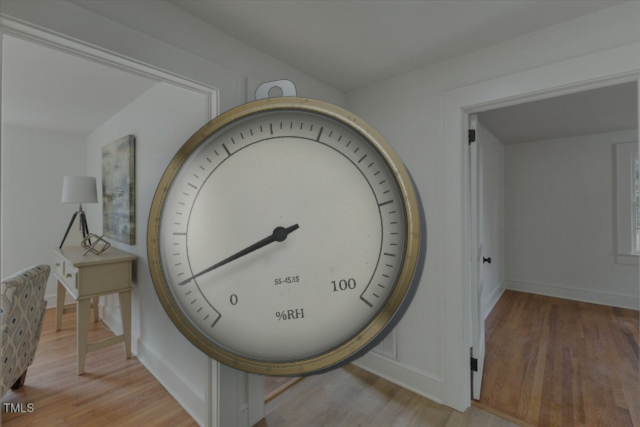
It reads 10 %
